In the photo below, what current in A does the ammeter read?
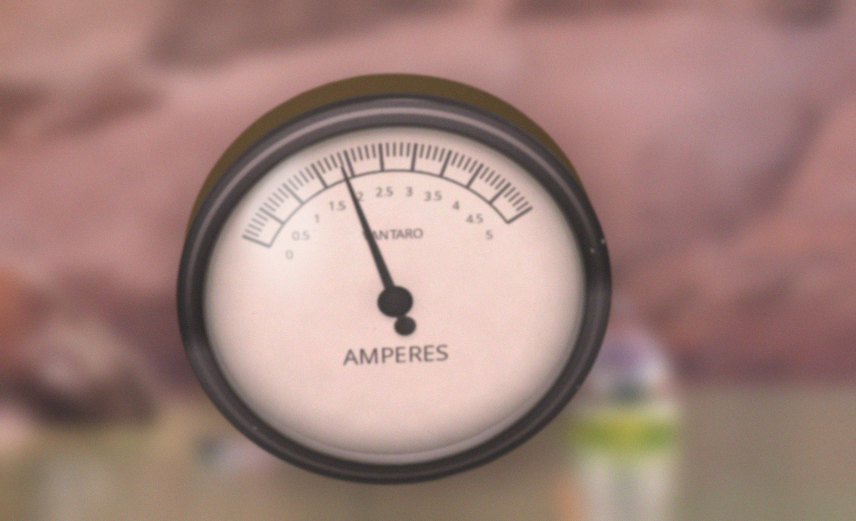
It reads 1.9 A
